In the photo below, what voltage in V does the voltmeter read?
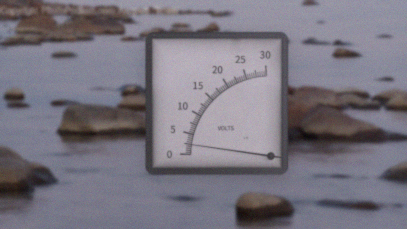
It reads 2.5 V
